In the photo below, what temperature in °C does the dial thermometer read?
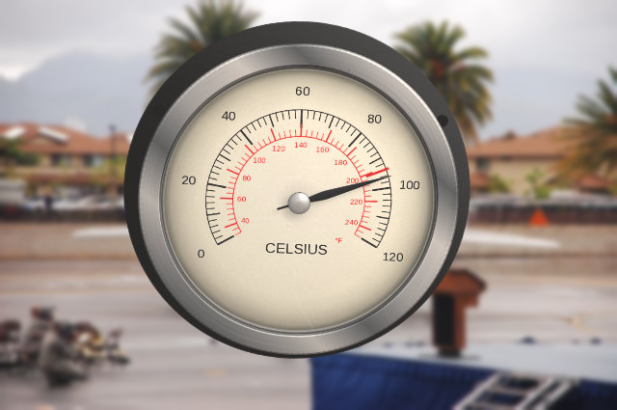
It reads 96 °C
